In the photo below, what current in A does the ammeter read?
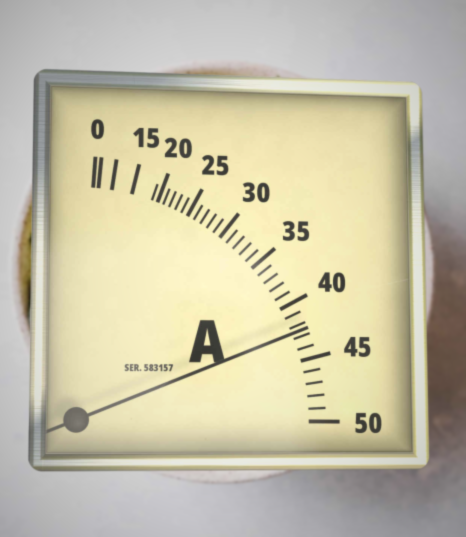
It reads 42.5 A
